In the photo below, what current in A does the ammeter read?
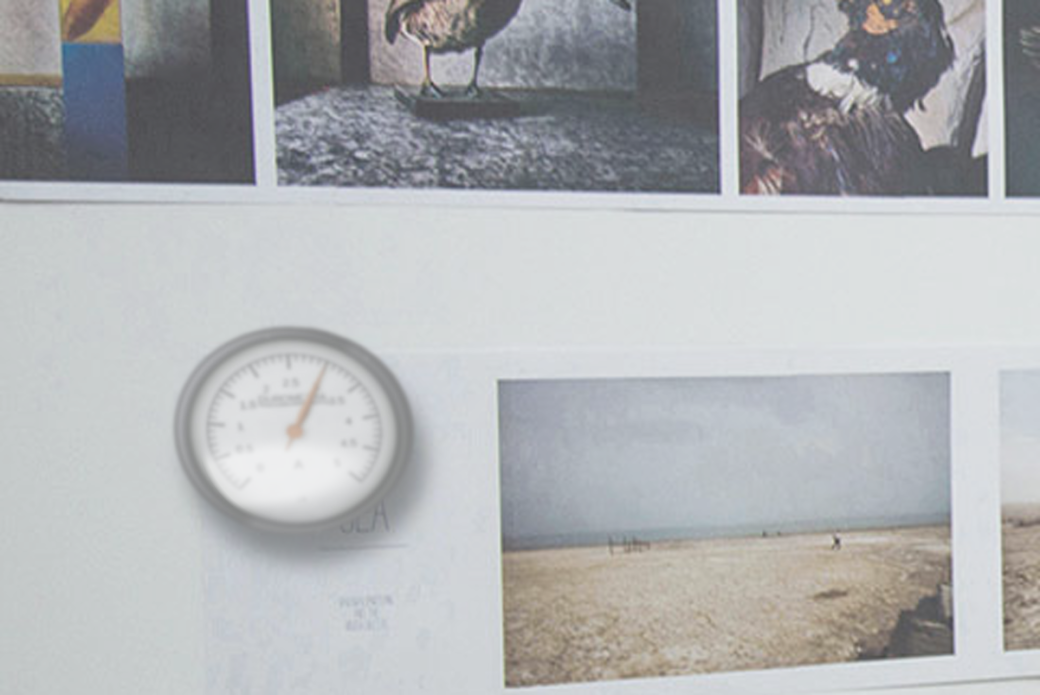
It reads 3 A
